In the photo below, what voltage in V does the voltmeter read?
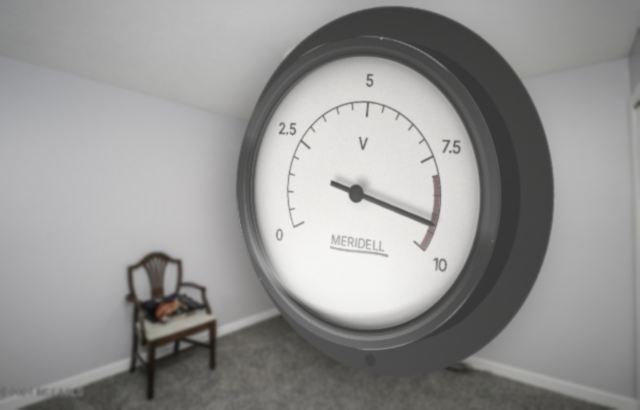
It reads 9.25 V
